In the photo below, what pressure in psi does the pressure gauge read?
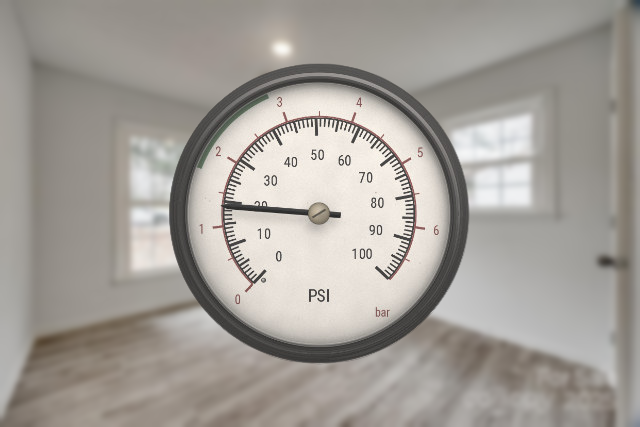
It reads 19 psi
